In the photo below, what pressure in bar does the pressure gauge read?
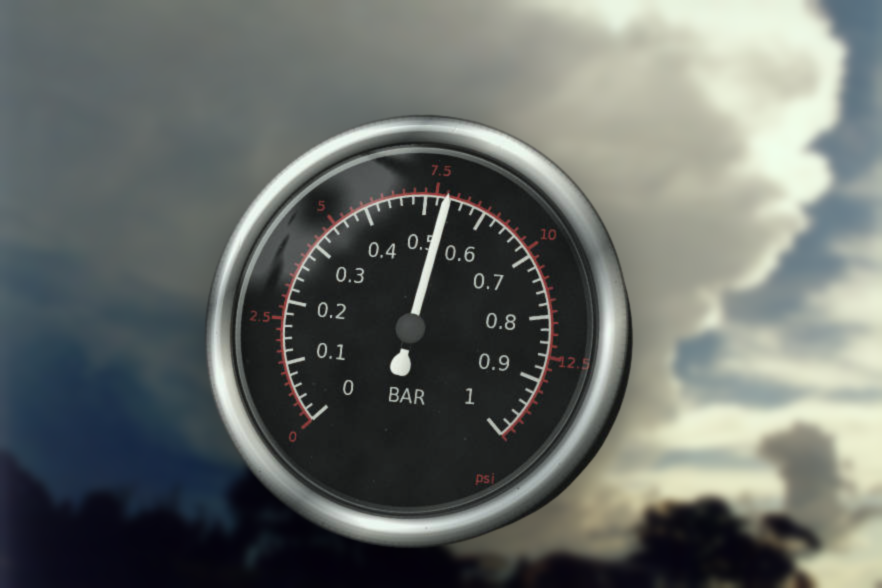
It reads 0.54 bar
